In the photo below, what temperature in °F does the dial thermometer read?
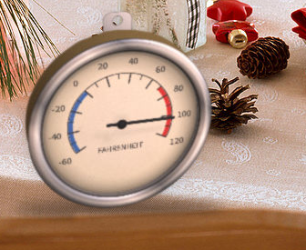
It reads 100 °F
